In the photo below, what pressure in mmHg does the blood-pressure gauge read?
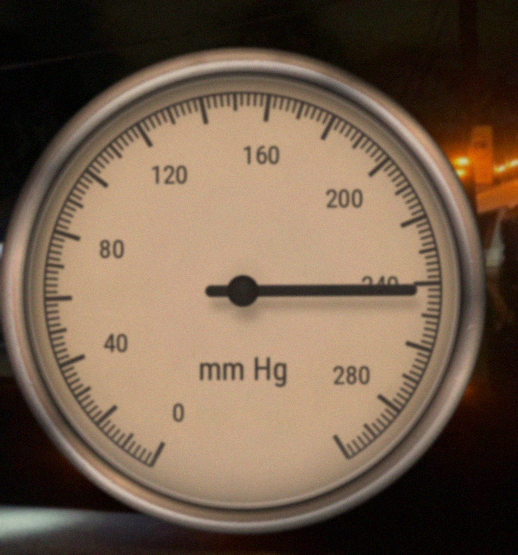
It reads 242 mmHg
